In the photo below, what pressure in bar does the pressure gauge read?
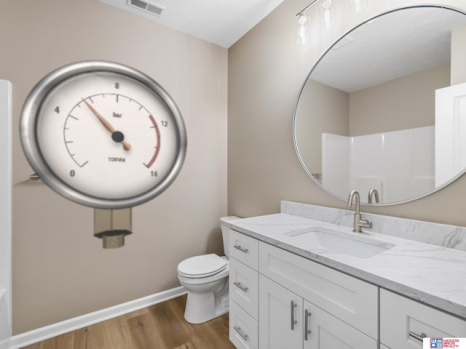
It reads 5.5 bar
